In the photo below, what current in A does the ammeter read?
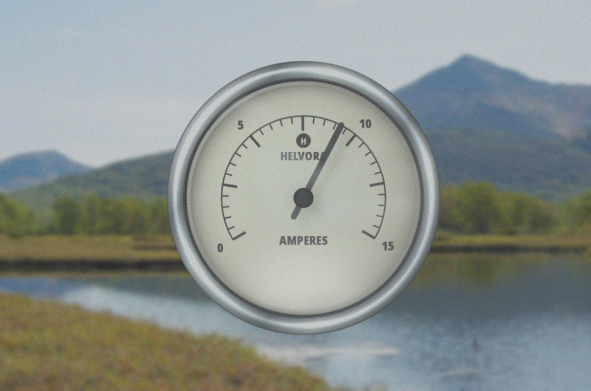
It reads 9.25 A
